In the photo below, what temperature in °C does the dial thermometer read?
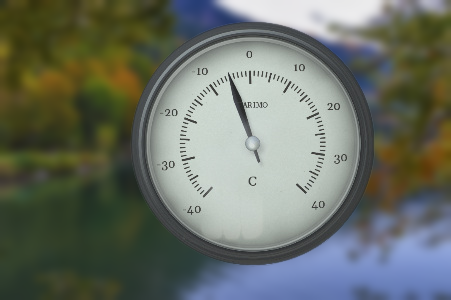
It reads -5 °C
